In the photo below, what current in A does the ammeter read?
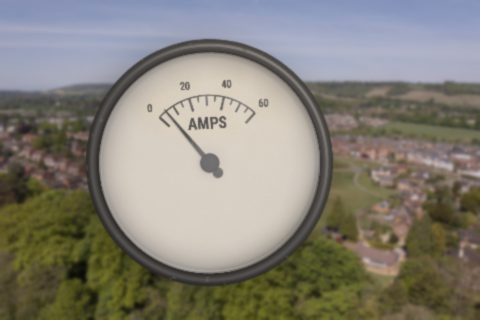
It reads 5 A
